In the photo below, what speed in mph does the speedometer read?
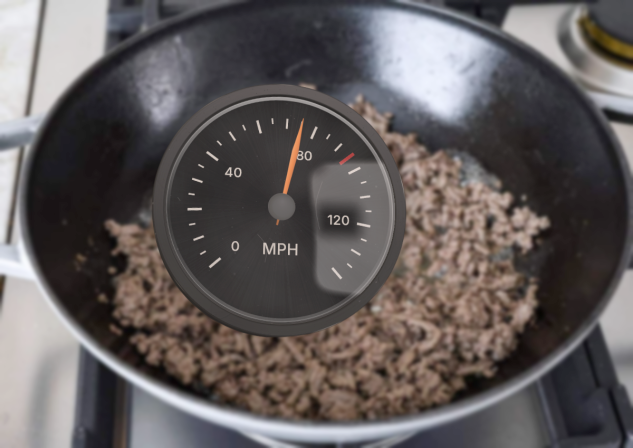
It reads 75 mph
